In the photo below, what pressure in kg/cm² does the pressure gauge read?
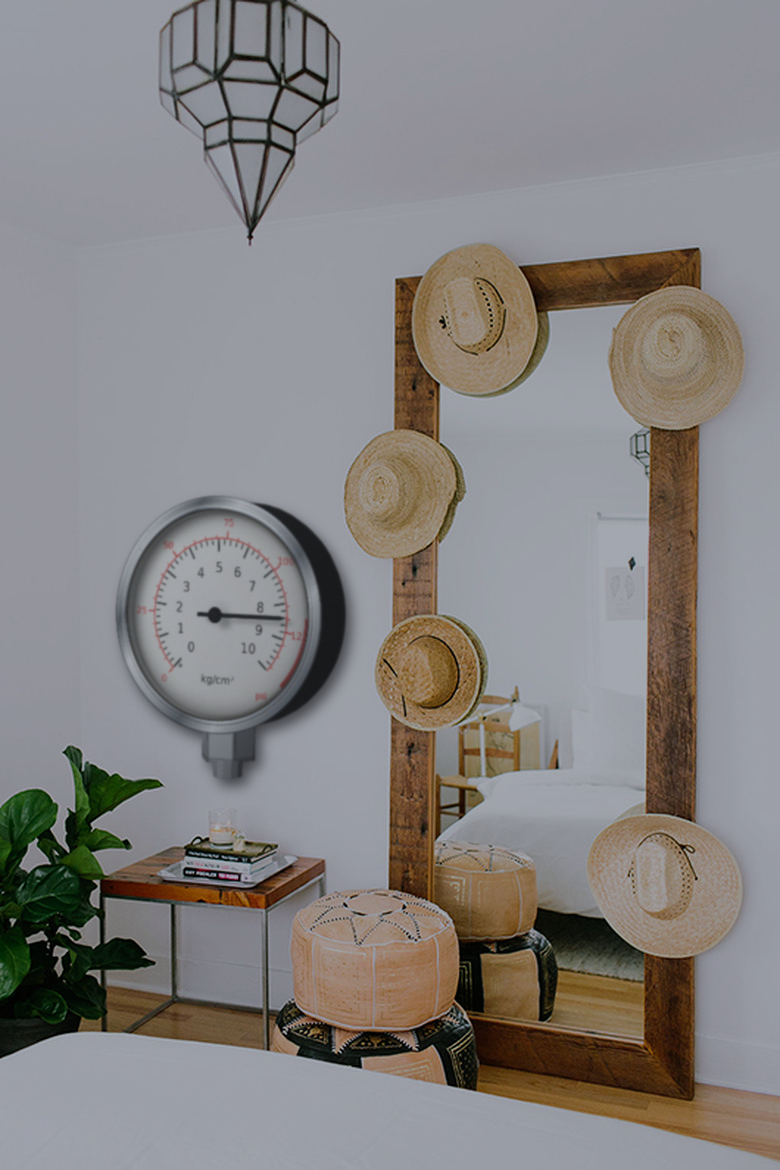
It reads 8.4 kg/cm²
